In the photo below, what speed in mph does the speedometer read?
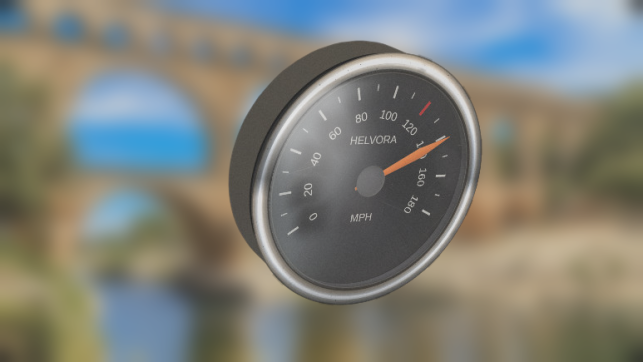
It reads 140 mph
